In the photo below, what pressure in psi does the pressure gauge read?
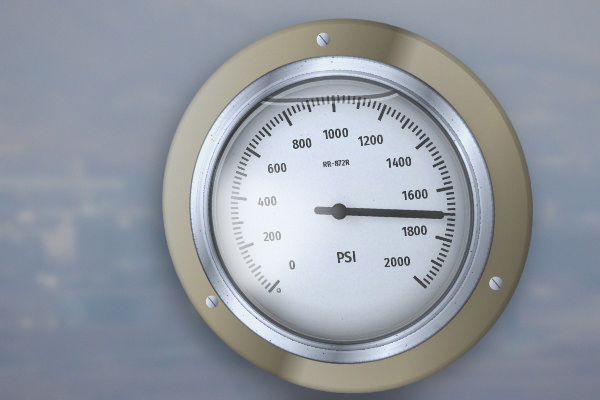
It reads 1700 psi
